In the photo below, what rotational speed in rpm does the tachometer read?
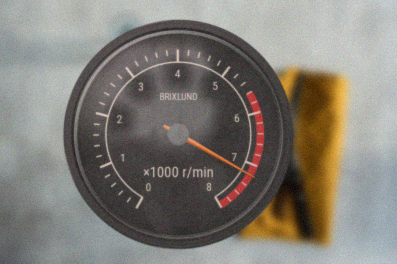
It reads 7200 rpm
